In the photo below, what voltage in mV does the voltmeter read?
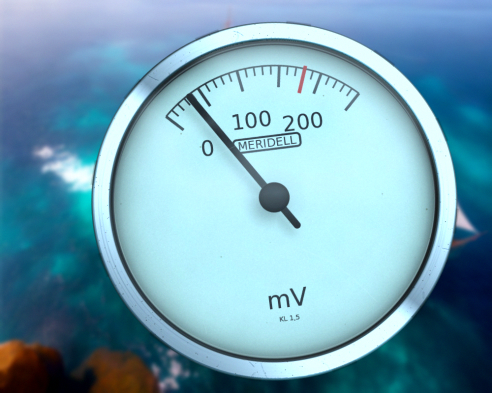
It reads 35 mV
